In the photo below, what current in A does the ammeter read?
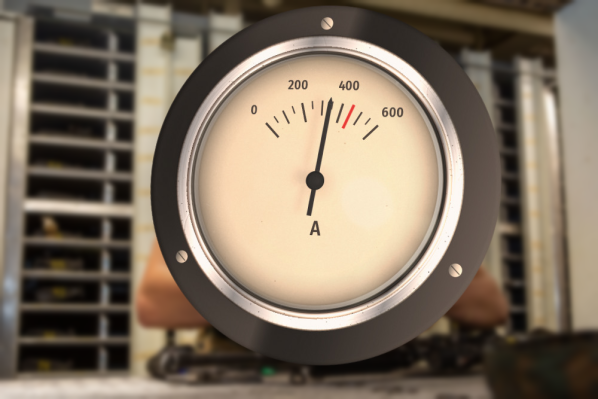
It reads 350 A
